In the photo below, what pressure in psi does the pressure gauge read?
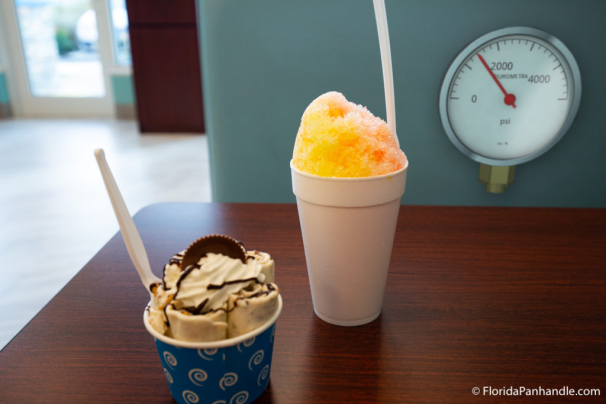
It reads 1400 psi
